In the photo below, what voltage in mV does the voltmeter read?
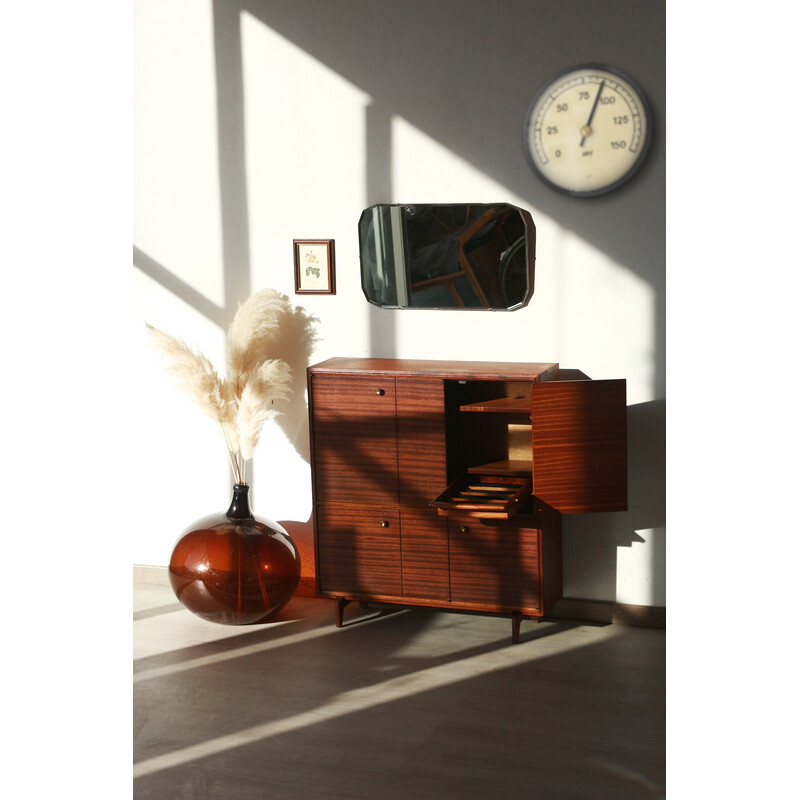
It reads 90 mV
